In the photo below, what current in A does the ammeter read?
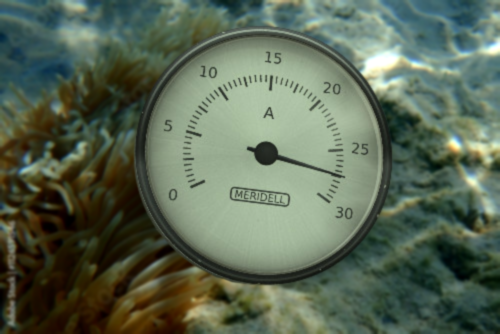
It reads 27.5 A
